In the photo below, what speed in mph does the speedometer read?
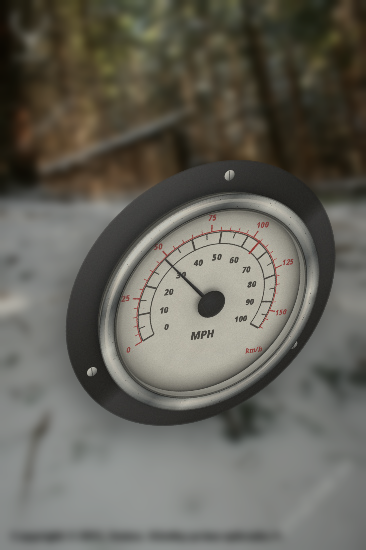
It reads 30 mph
